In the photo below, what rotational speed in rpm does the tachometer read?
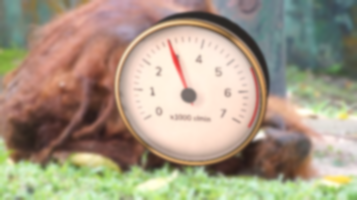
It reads 3000 rpm
